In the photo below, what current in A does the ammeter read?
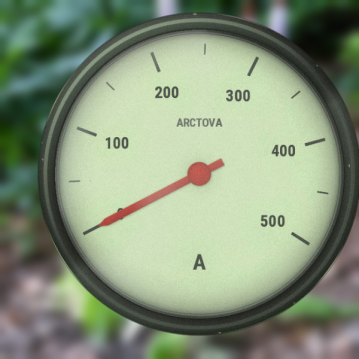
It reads 0 A
